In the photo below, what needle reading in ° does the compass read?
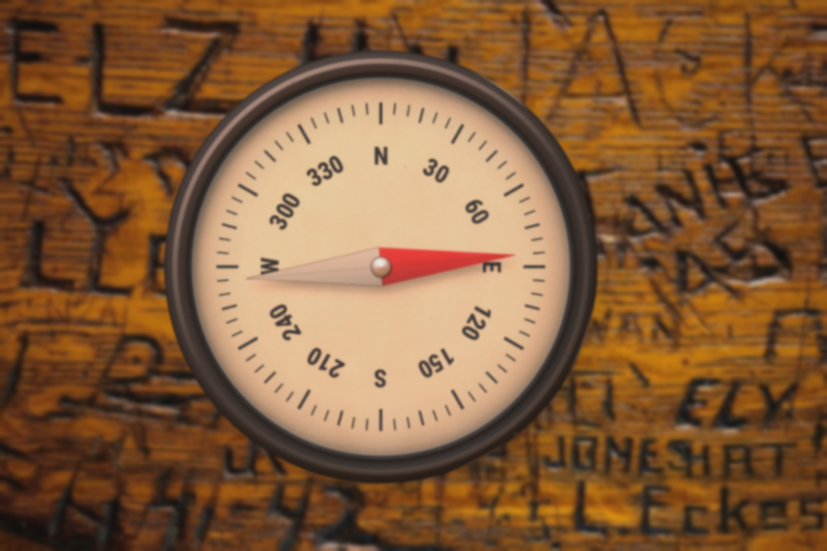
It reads 85 °
